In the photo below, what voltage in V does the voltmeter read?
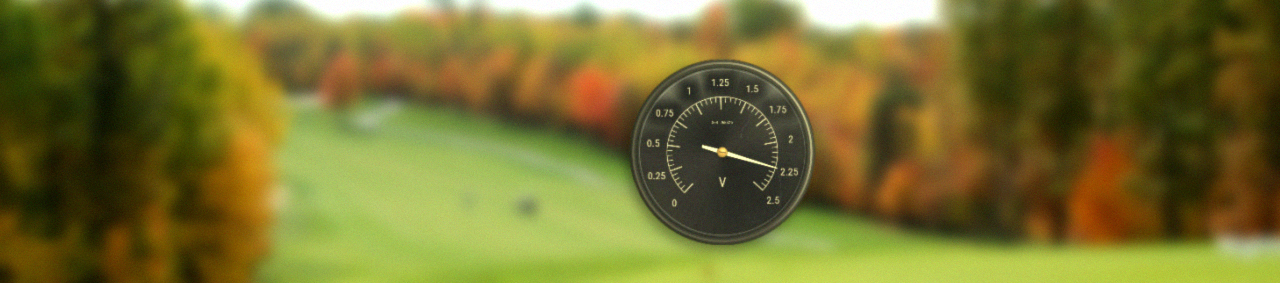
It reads 2.25 V
